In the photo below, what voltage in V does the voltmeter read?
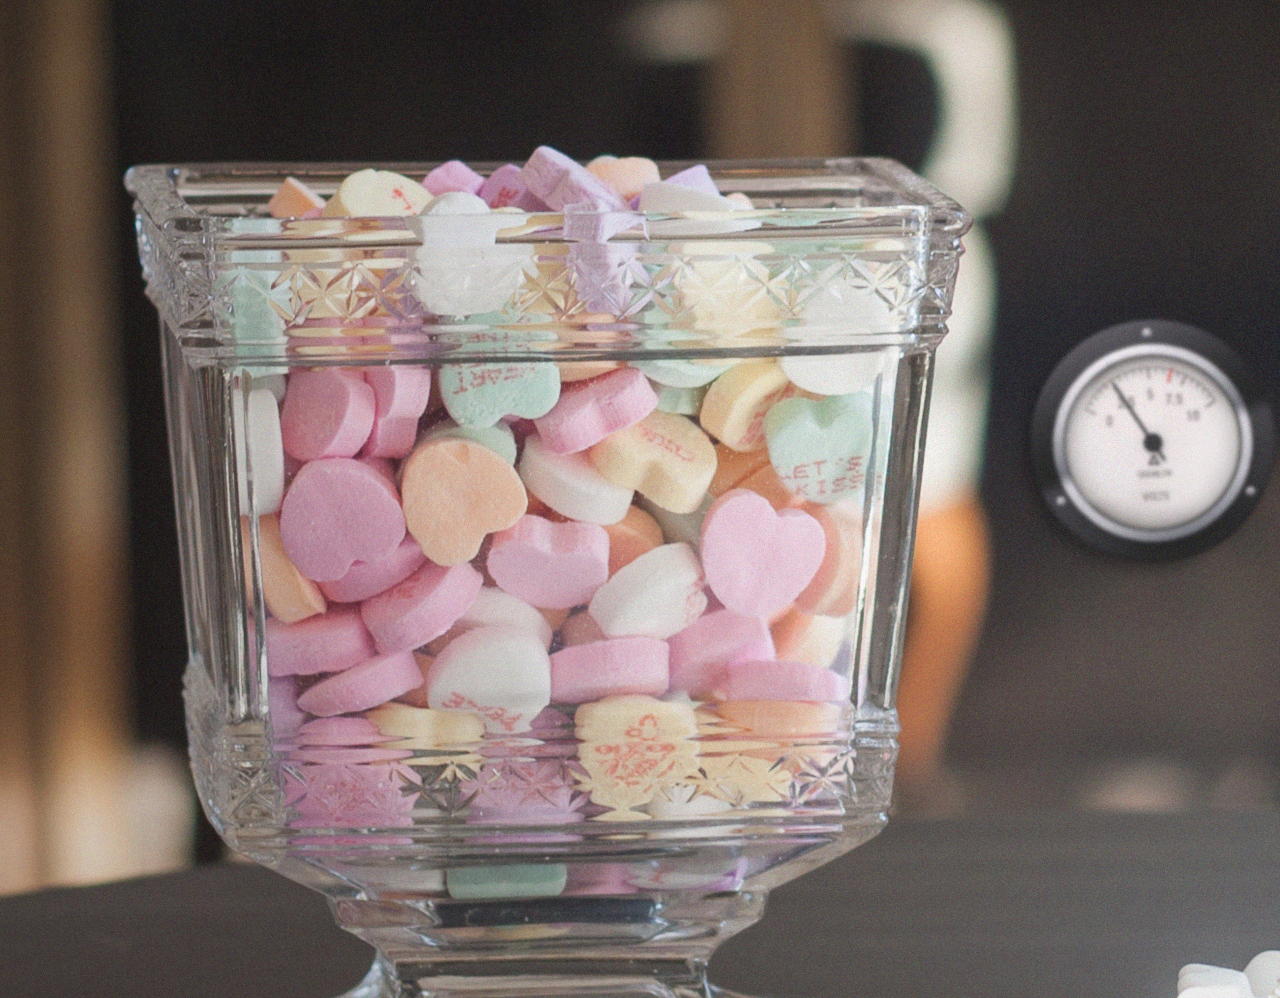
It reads 2.5 V
